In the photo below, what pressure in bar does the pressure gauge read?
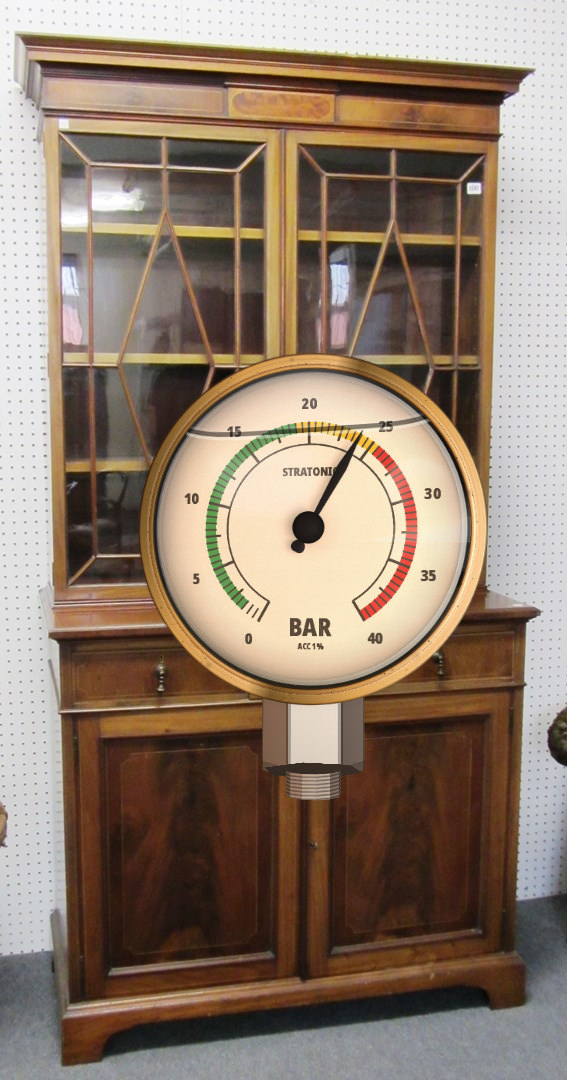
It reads 24 bar
